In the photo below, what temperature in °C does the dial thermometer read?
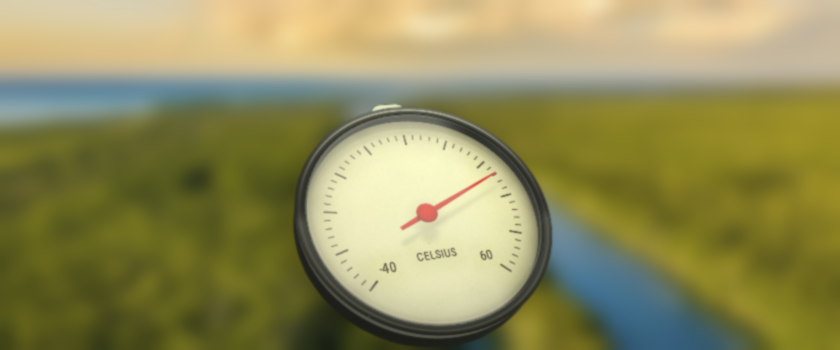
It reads 34 °C
